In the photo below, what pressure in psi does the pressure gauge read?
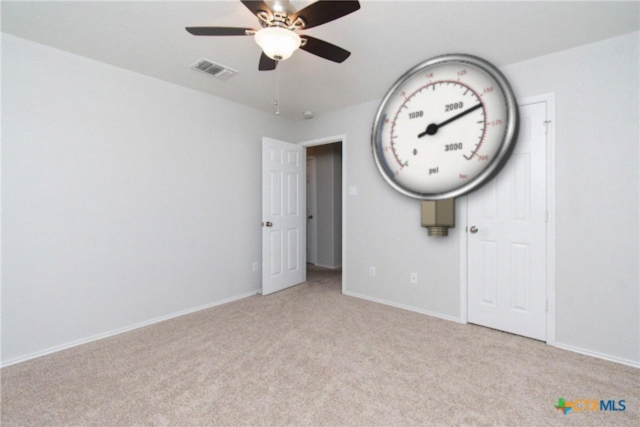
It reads 2300 psi
